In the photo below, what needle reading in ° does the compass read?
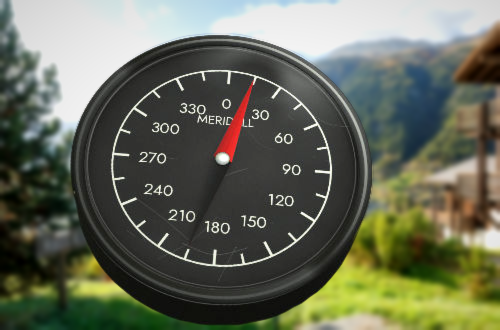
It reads 15 °
